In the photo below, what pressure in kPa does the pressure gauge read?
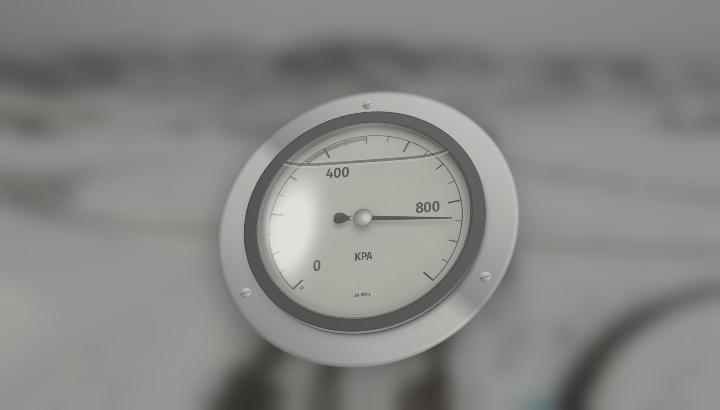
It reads 850 kPa
